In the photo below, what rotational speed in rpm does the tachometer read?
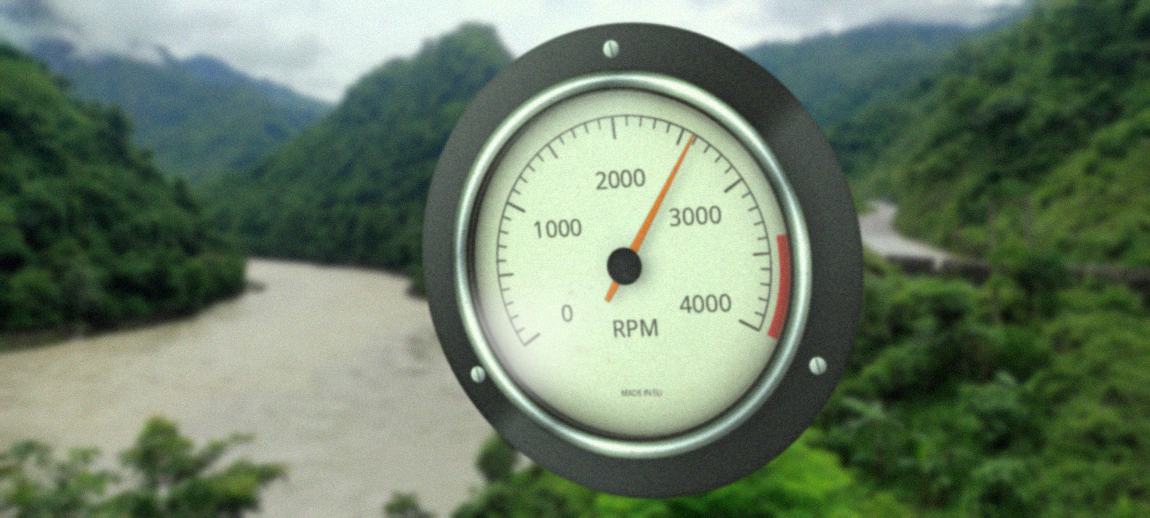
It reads 2600 rpm
